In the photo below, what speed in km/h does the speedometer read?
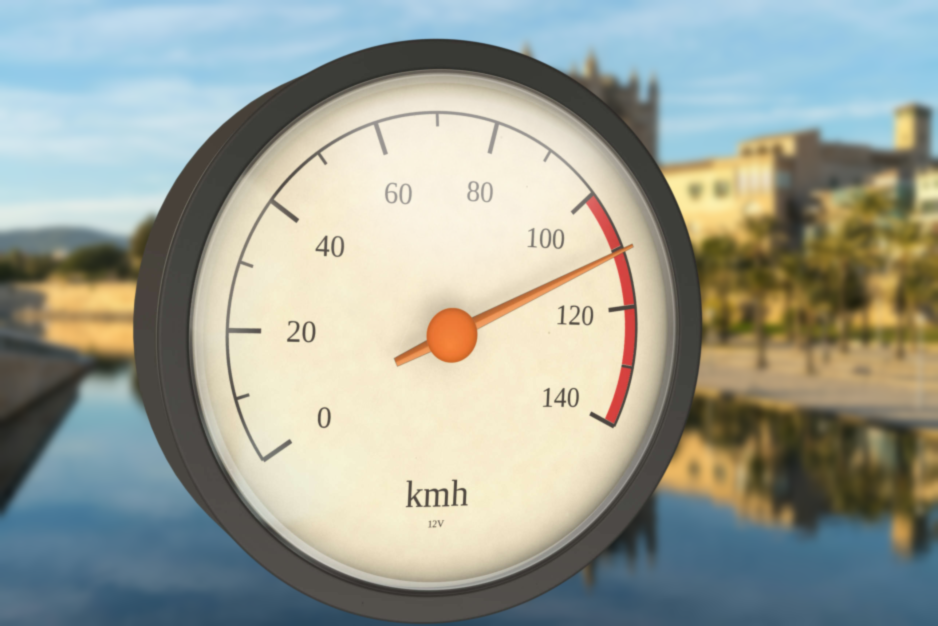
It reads 110 km/h
